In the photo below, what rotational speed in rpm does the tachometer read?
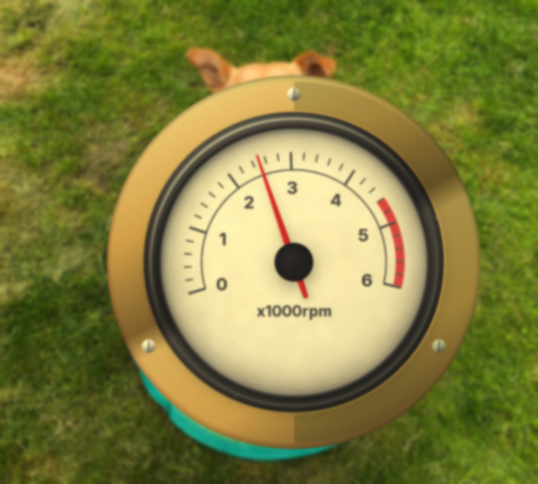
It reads 2500 rpm
